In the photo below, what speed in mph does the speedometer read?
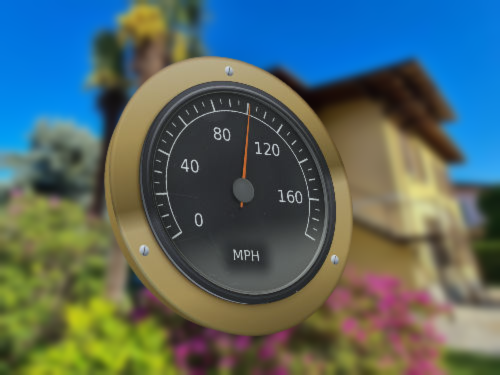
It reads 100 mph
